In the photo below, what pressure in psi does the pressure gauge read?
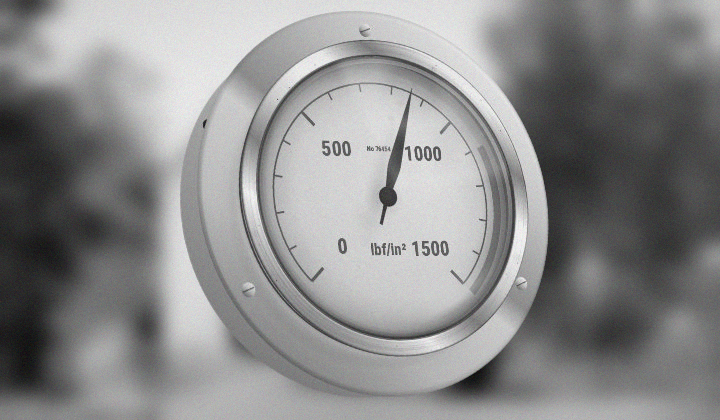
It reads 850 psi
